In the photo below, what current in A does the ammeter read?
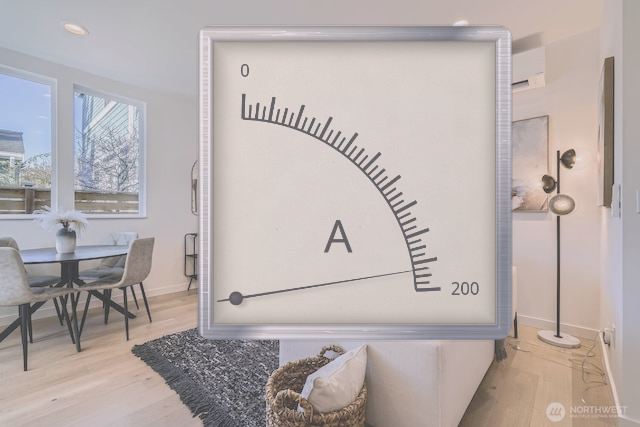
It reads 185 A
